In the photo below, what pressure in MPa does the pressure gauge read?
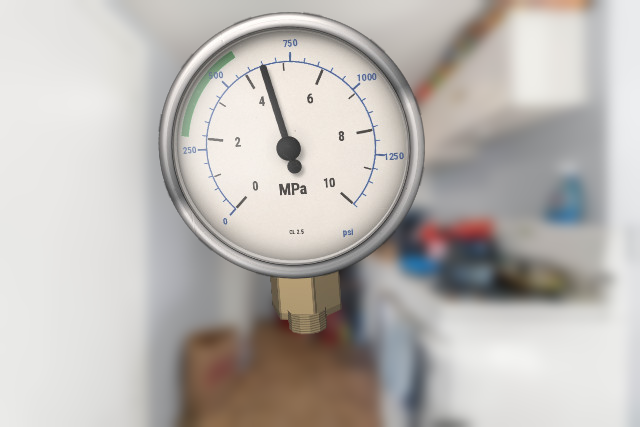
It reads 4.5 MPa
